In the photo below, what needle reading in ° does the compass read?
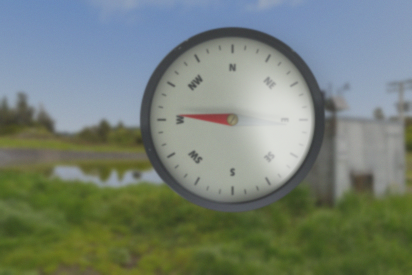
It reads 275 °
